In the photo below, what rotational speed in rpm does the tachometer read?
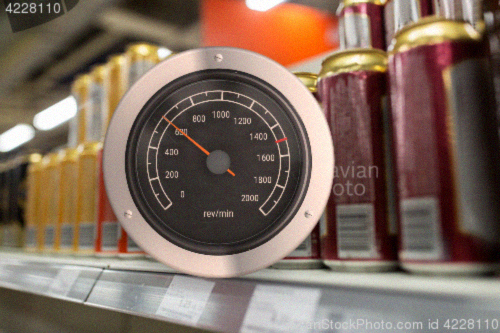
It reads 600 rpm
